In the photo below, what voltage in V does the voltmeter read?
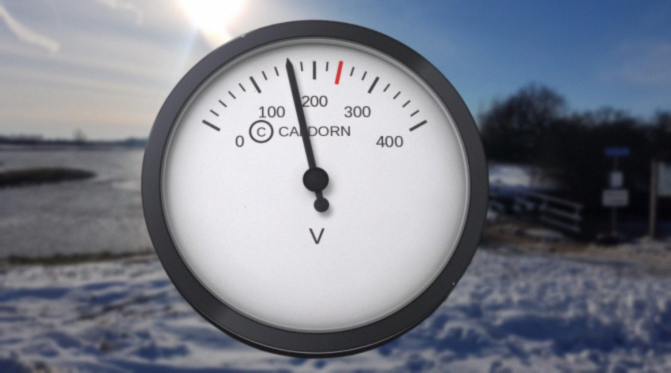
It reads 160 V
